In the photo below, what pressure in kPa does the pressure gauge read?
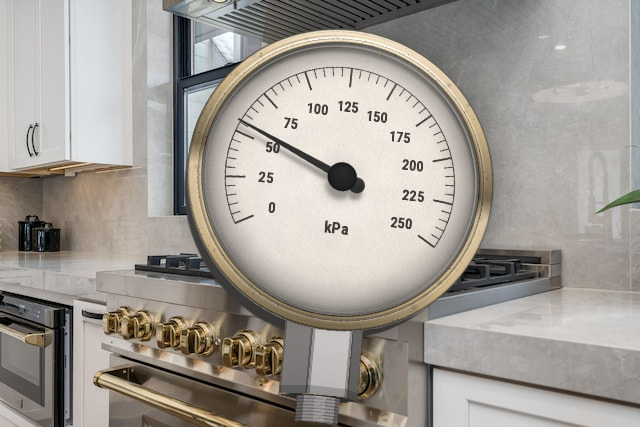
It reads 55 kPa
